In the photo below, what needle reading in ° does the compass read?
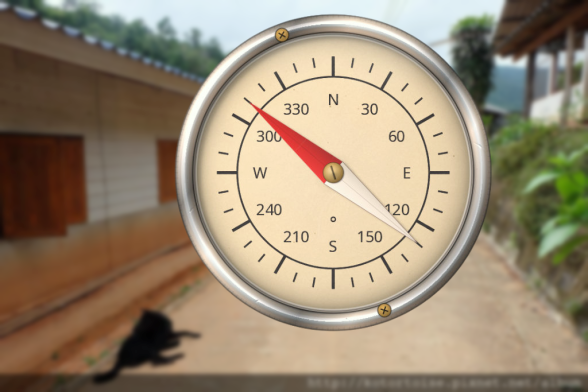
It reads 310 °
